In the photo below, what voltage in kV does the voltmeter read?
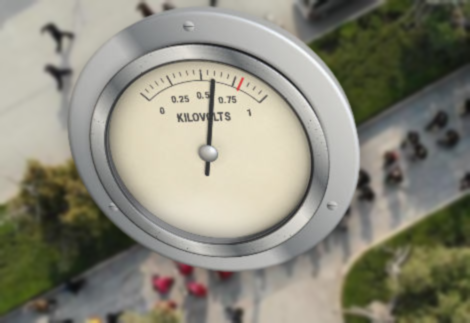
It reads 0.6 kV
